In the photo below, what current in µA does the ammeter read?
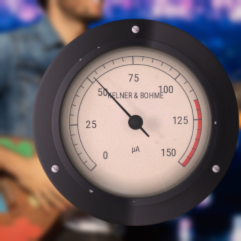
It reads 52.5 µA
